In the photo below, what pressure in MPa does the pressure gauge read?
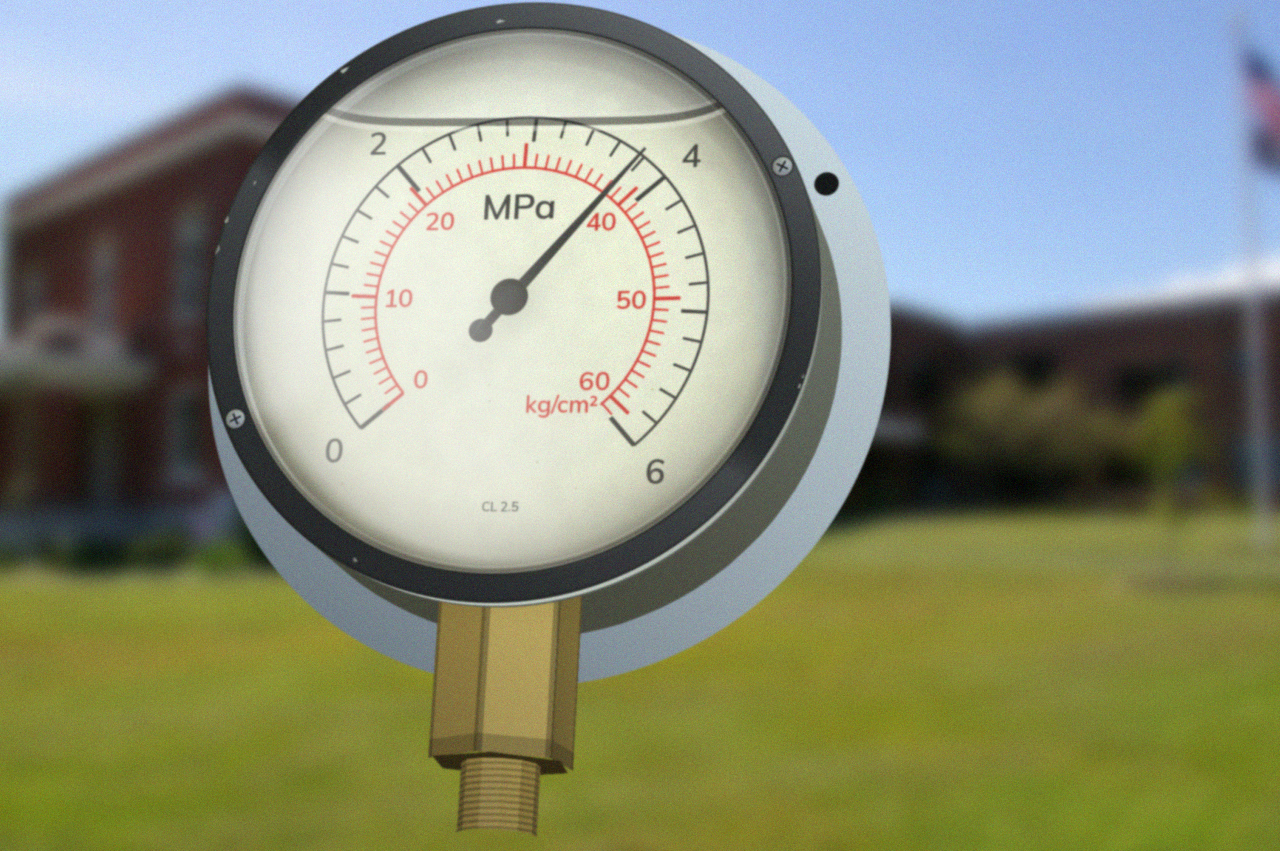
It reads 3.8 MPa
